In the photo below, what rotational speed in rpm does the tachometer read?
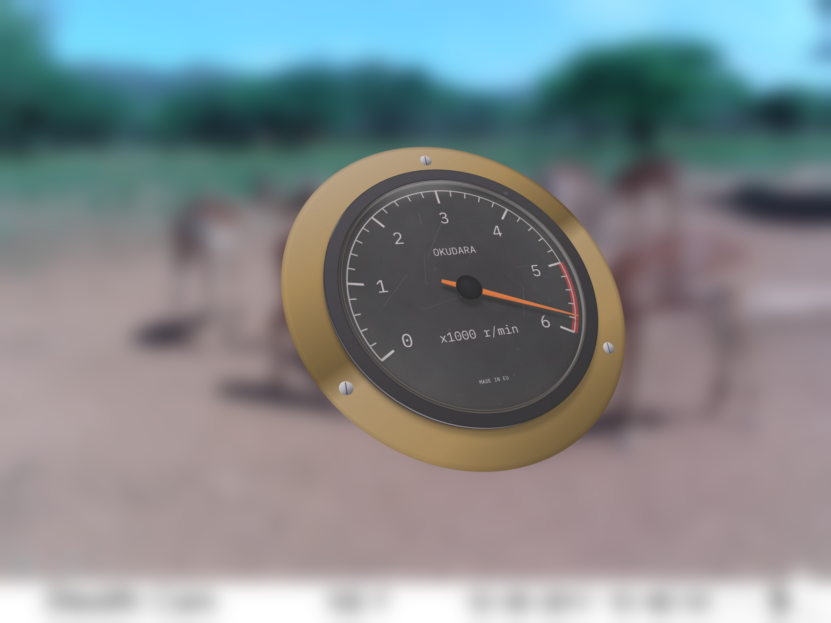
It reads 5800 rpm
